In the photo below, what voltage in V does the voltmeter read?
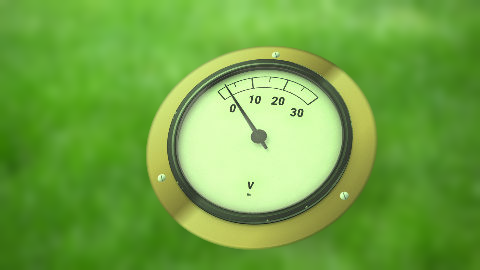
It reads 2.5 V
